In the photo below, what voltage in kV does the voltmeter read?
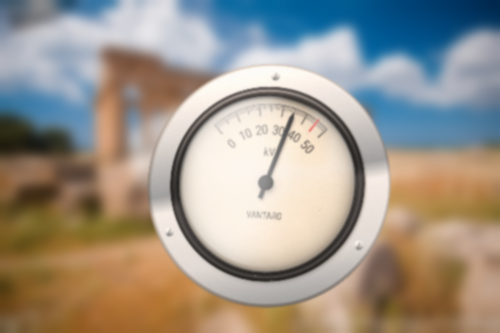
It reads 35 kV
